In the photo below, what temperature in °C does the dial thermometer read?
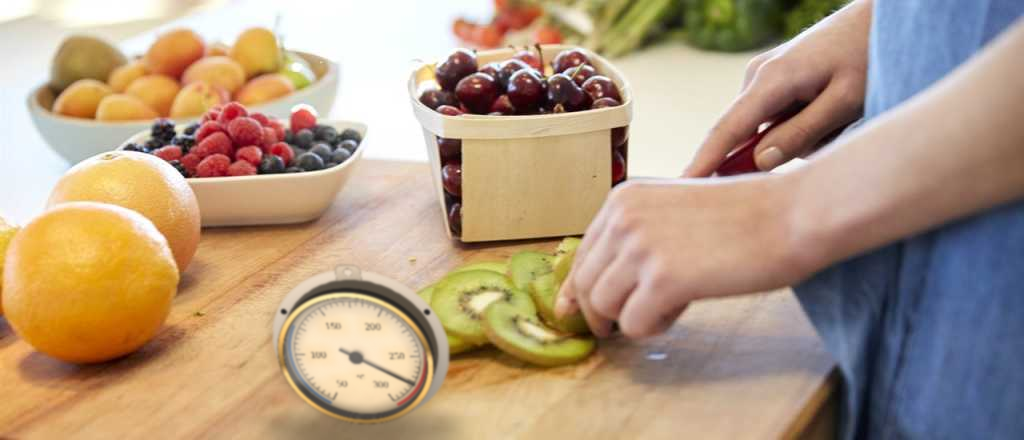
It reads 275 °C
